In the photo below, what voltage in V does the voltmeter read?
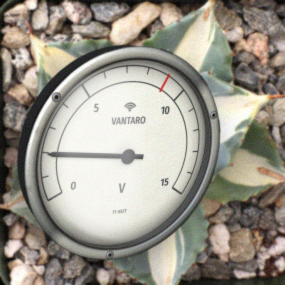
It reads 2 V
